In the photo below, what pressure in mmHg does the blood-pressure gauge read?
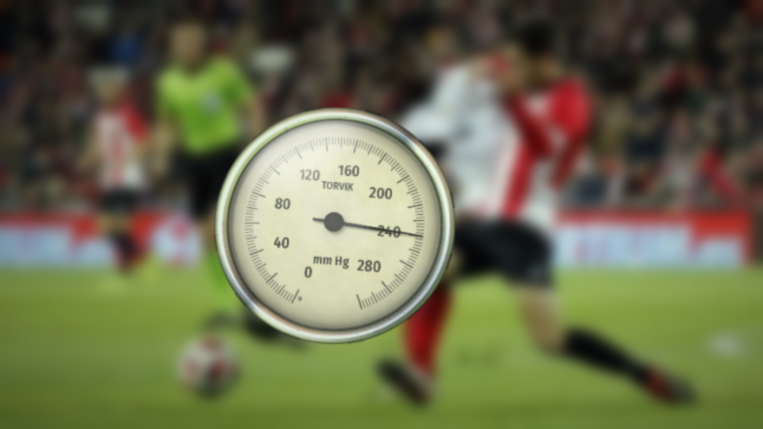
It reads 240 mmHg
